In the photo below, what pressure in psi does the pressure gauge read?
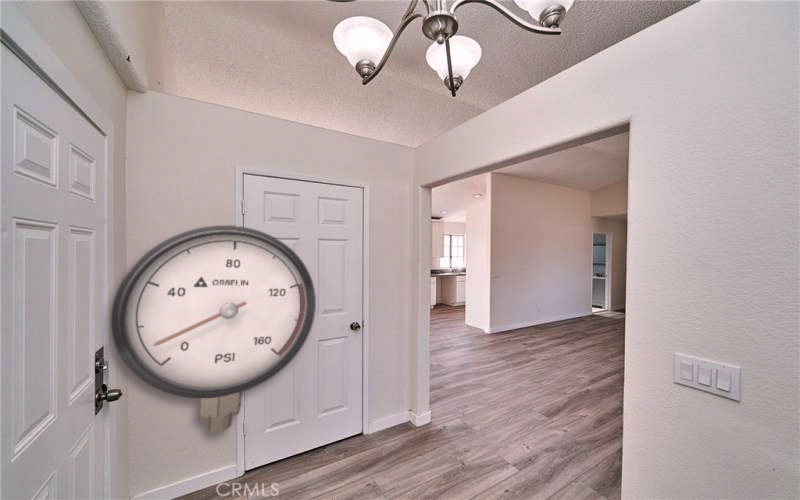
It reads 10 psi
